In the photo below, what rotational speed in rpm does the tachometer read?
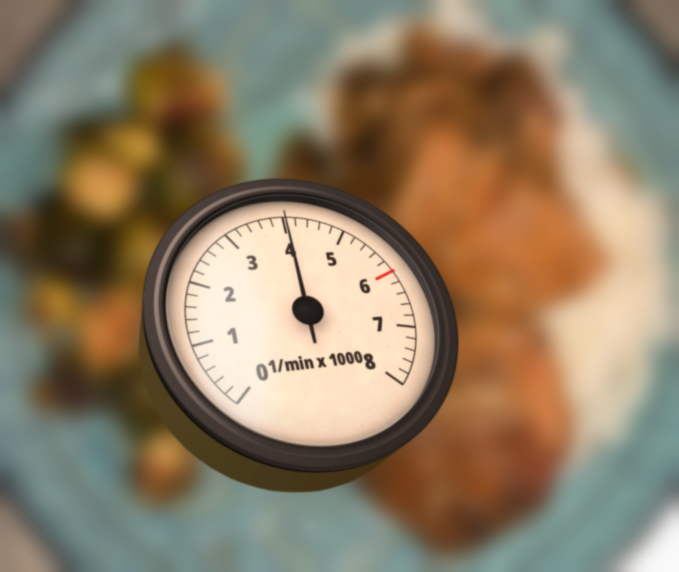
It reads 4000 rpm
